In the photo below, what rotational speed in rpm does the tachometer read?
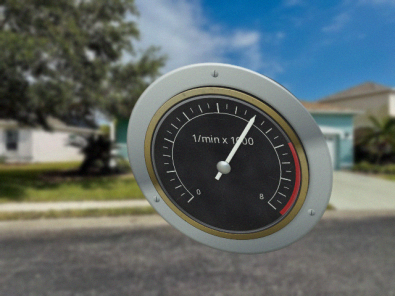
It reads 5000 rpm
